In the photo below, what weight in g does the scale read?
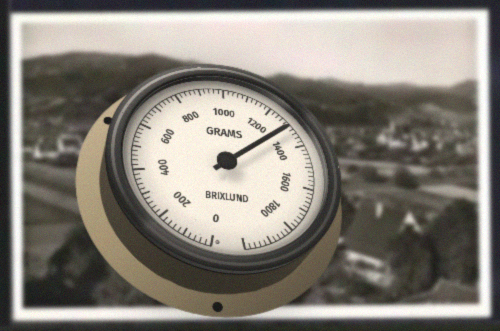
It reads 1300 g
